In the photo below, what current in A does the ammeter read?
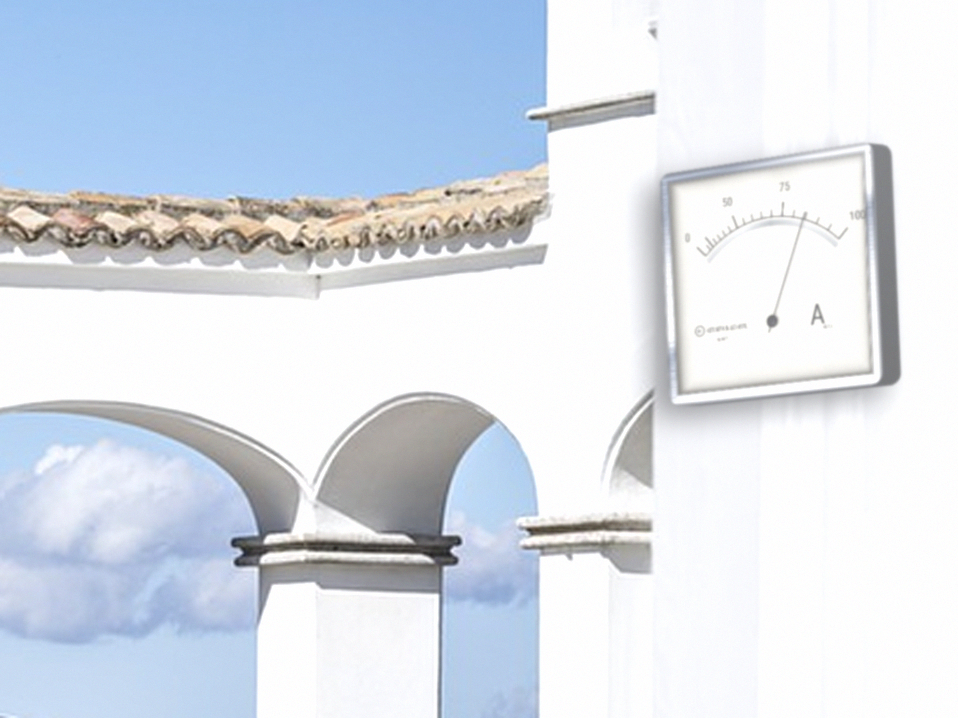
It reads 85 A
